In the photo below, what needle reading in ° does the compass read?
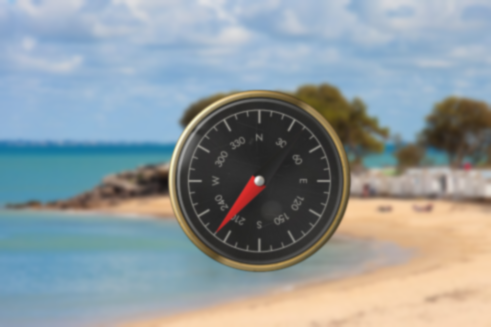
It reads 220 °
